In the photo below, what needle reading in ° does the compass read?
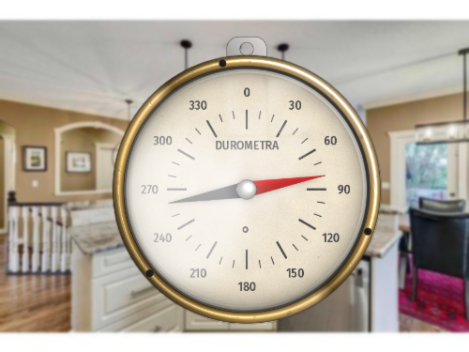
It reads 80 °
